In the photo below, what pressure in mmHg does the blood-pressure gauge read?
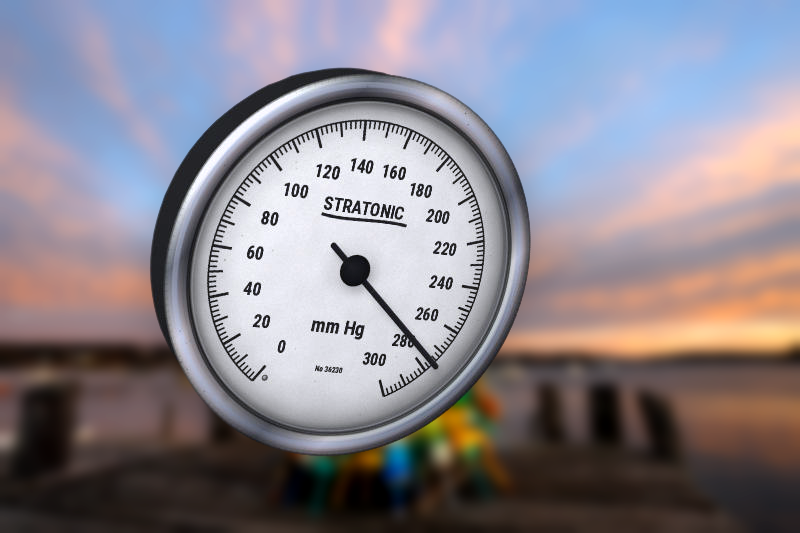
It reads 276 mmHg
